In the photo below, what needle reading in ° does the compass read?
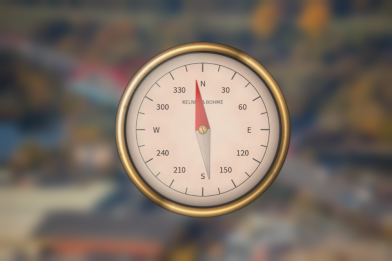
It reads 352.5 °
